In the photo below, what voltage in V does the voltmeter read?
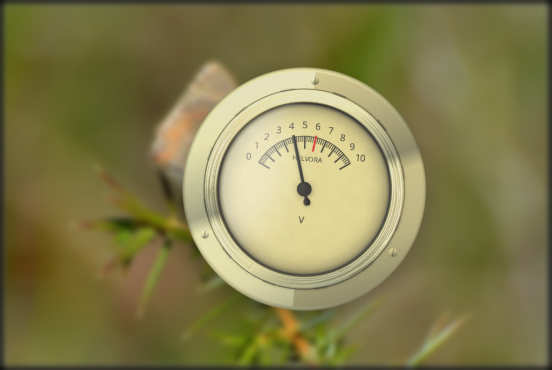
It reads 4 V
